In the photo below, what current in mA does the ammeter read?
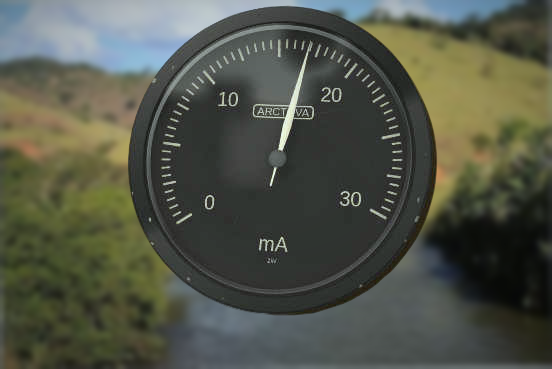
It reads 17 mA
